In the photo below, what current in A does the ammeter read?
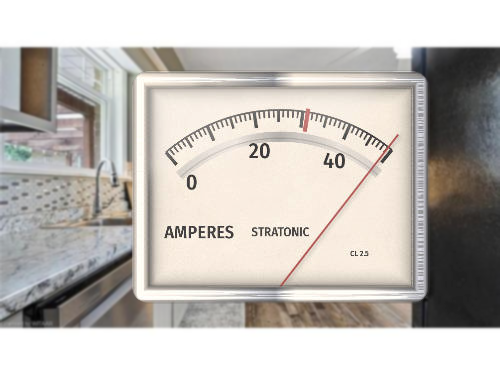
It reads 49 A
